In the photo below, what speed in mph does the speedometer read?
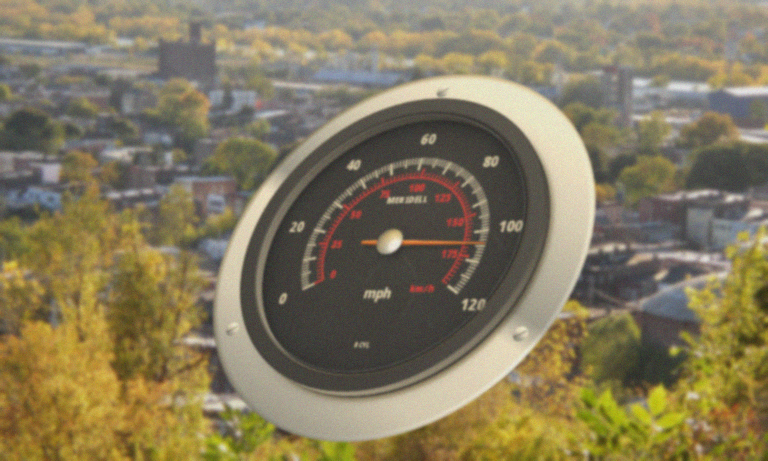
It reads 105 mph
